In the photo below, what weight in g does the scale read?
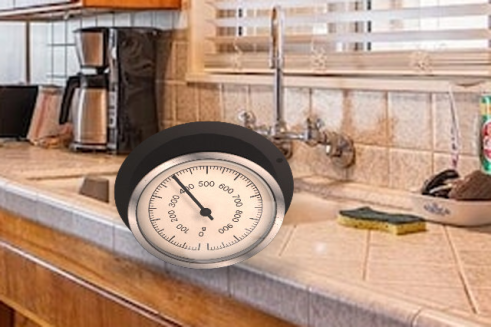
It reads 400 g
